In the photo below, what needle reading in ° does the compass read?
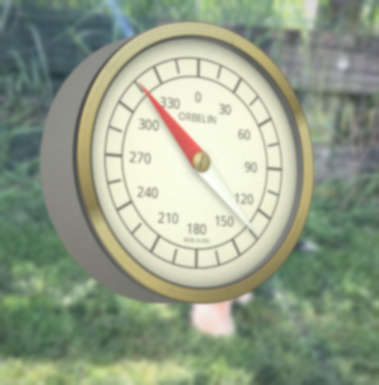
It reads 315 °
